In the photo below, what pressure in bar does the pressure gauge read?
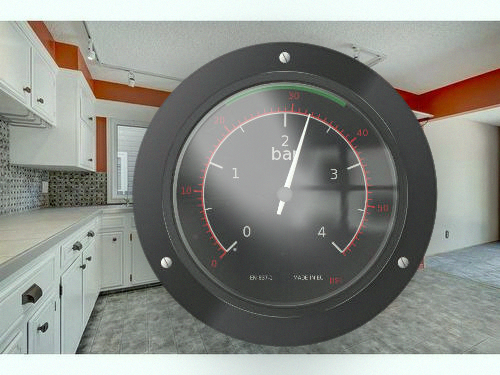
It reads 2.25 bar
